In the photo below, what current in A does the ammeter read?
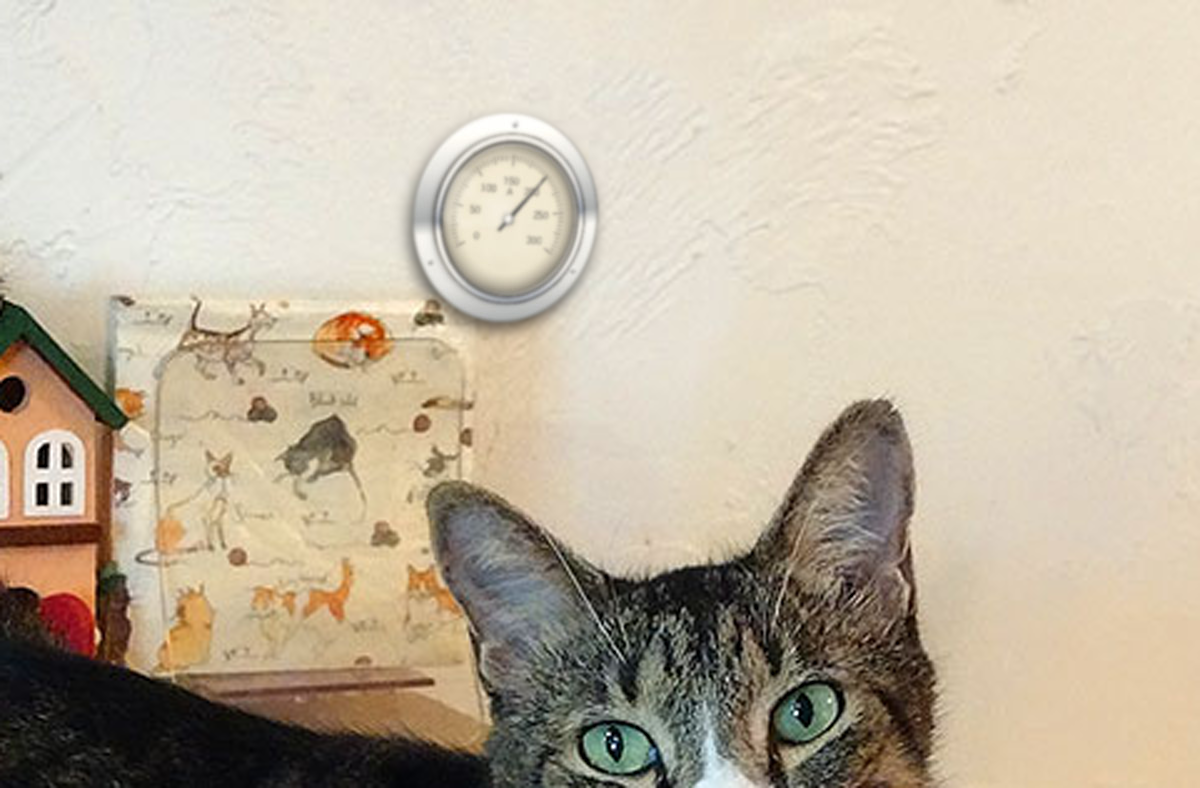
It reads 200 A
